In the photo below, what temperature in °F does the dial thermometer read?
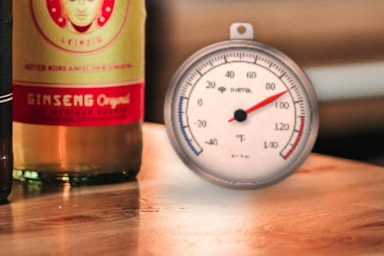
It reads 90 °F
